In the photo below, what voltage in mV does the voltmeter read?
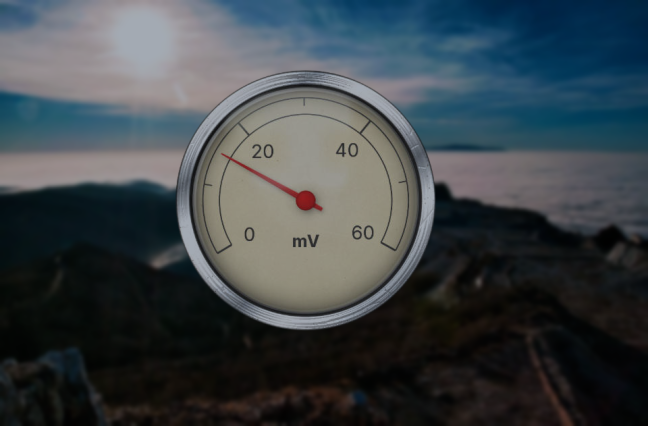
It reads 15 mV
